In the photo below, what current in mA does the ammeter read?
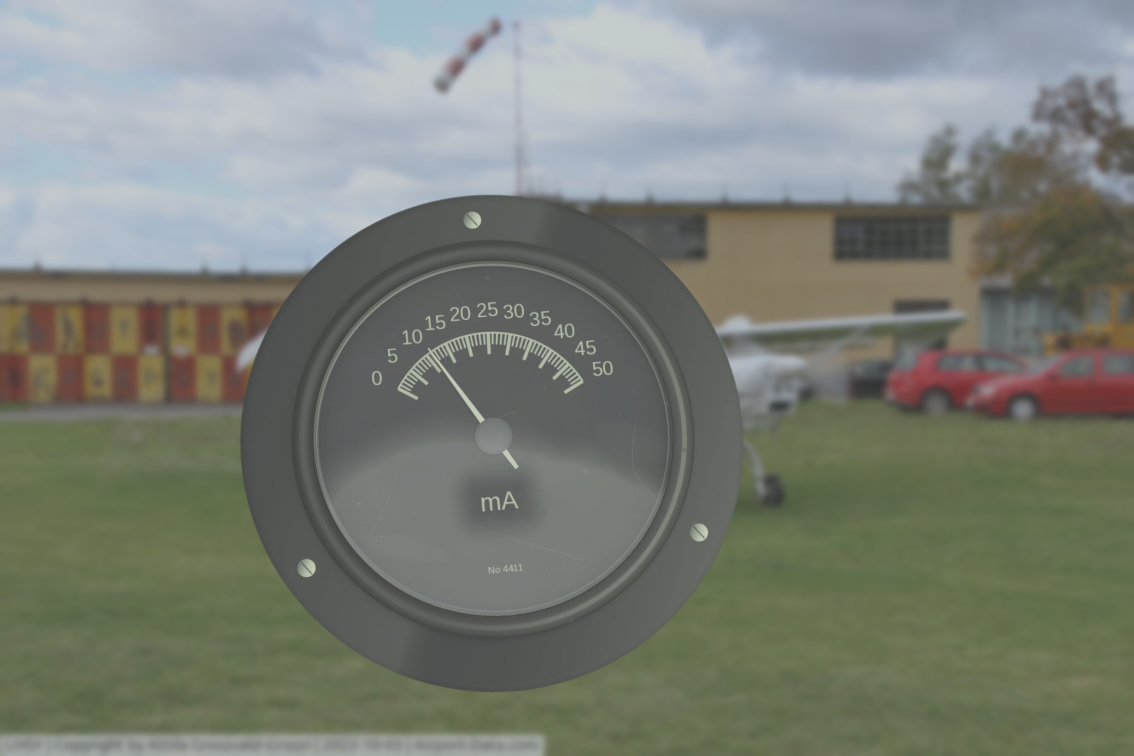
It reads 11 mA
